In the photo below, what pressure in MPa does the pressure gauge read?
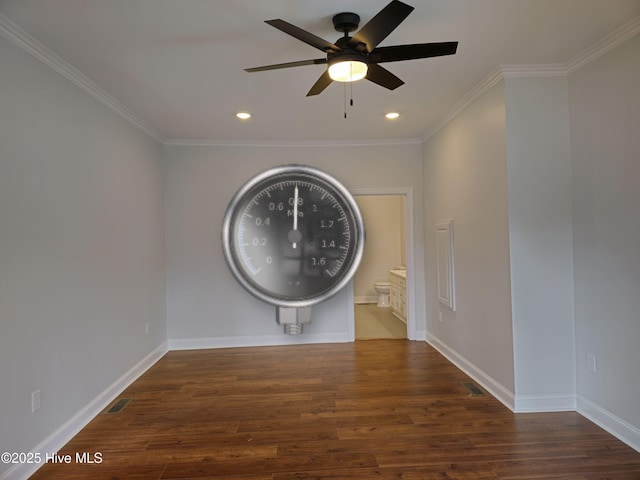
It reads 0.8 MPa
